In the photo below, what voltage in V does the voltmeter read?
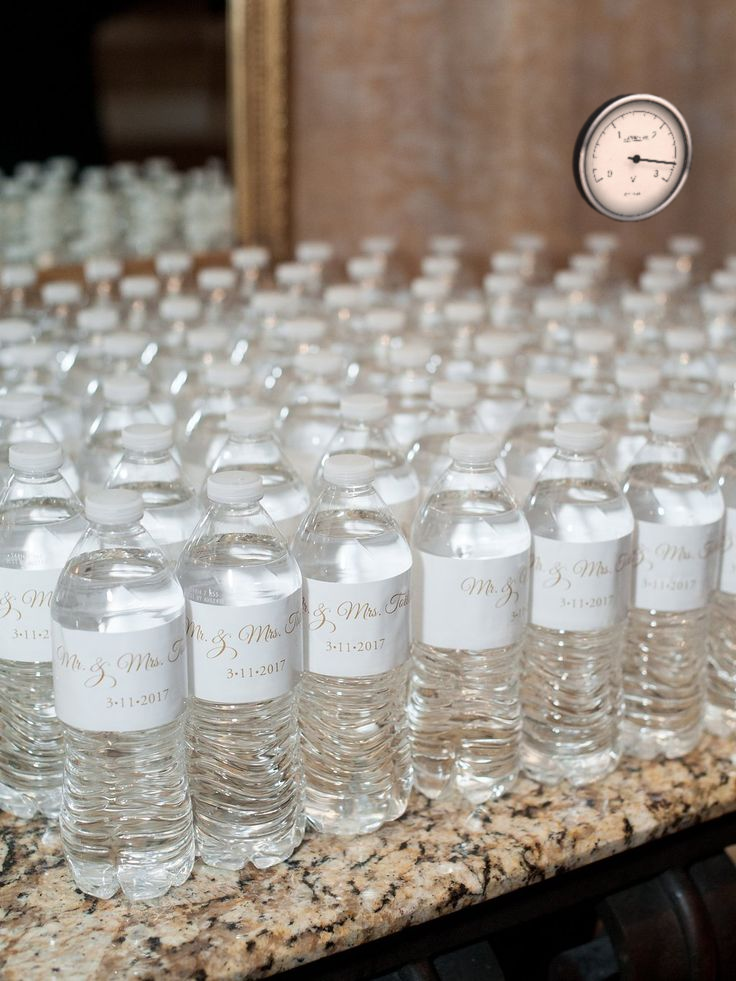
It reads 2.7 V
